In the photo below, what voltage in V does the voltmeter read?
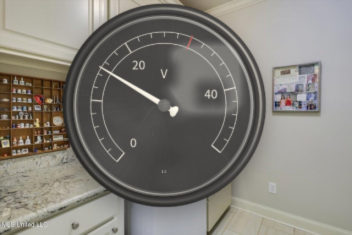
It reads 15 V
